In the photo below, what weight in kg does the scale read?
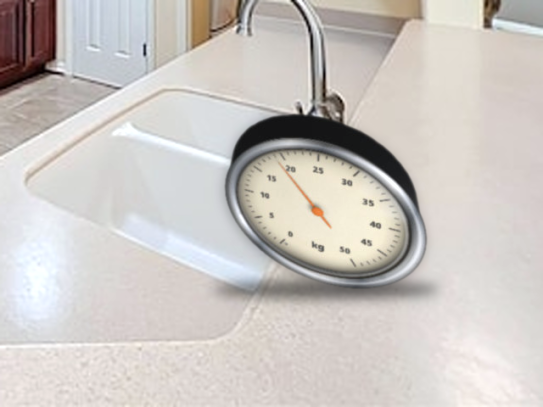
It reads 19 kg
